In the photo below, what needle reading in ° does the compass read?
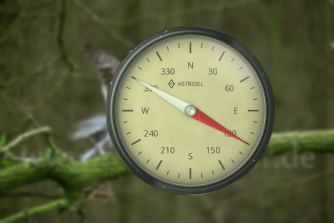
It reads 120 °
